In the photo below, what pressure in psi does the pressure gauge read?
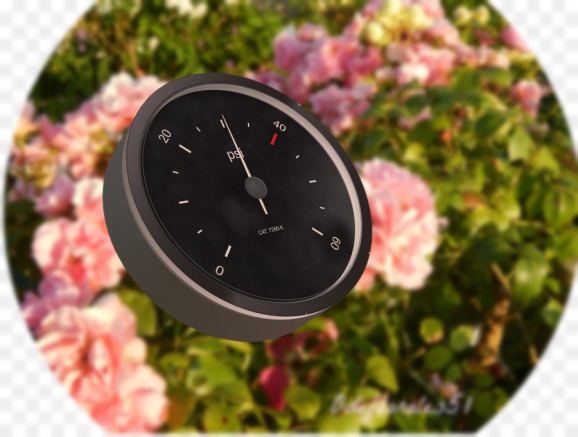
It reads 30 psi
